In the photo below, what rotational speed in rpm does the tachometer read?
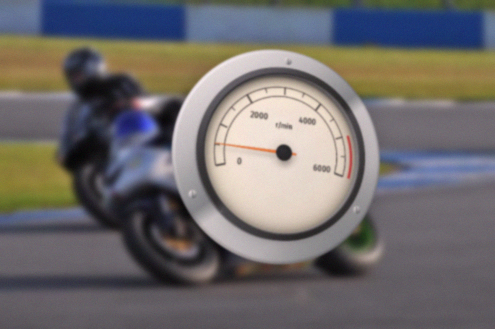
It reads 500 rpm
